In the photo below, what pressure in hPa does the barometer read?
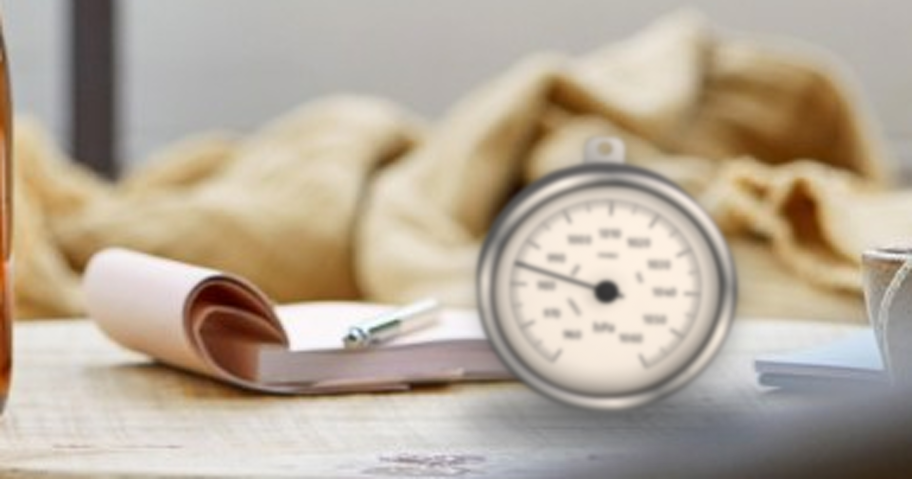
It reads 985 hPa
